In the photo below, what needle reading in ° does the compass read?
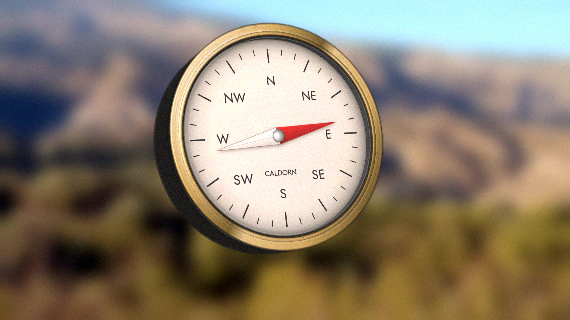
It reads 80 °
